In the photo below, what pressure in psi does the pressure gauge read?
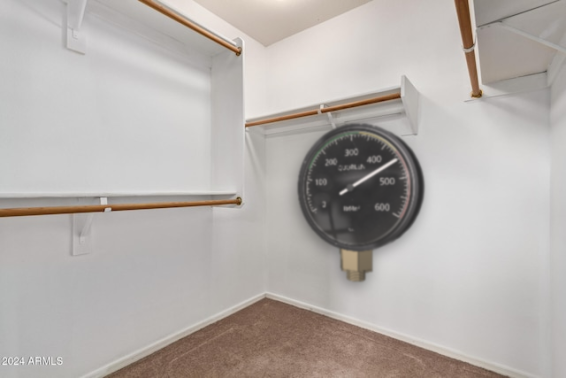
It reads 450 psi
